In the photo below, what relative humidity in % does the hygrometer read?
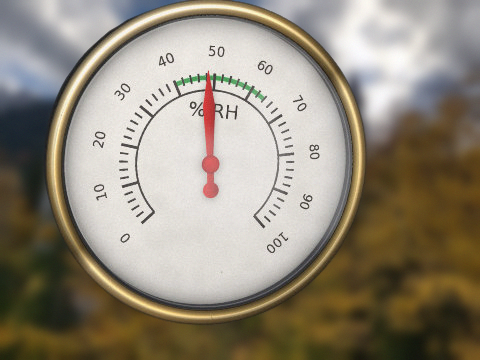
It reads 48 %
